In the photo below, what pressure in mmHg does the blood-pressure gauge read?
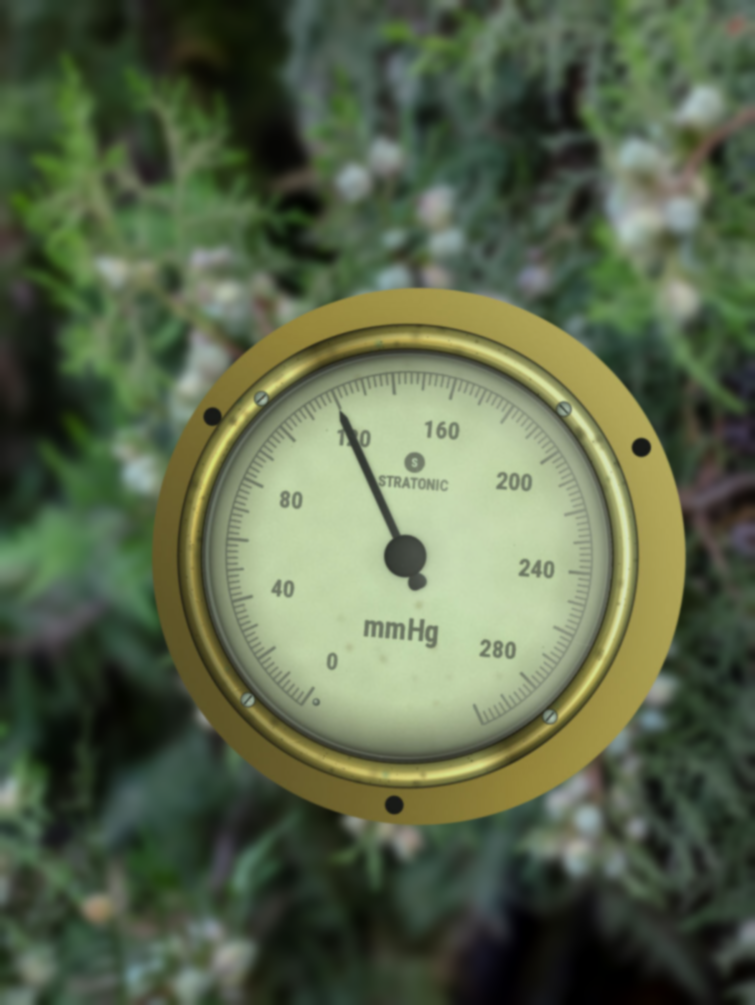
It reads 120 mmHg
